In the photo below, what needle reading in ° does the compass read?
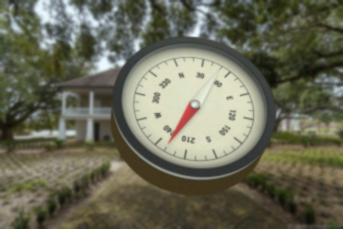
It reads 230 °
